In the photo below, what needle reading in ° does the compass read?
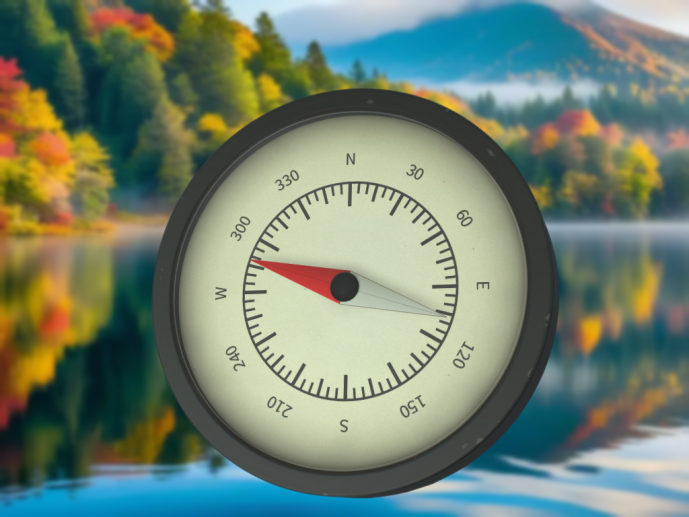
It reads 287.5 °
